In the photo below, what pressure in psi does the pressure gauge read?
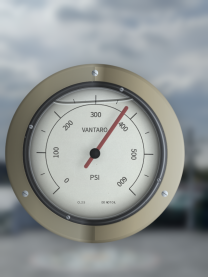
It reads 375 psi
